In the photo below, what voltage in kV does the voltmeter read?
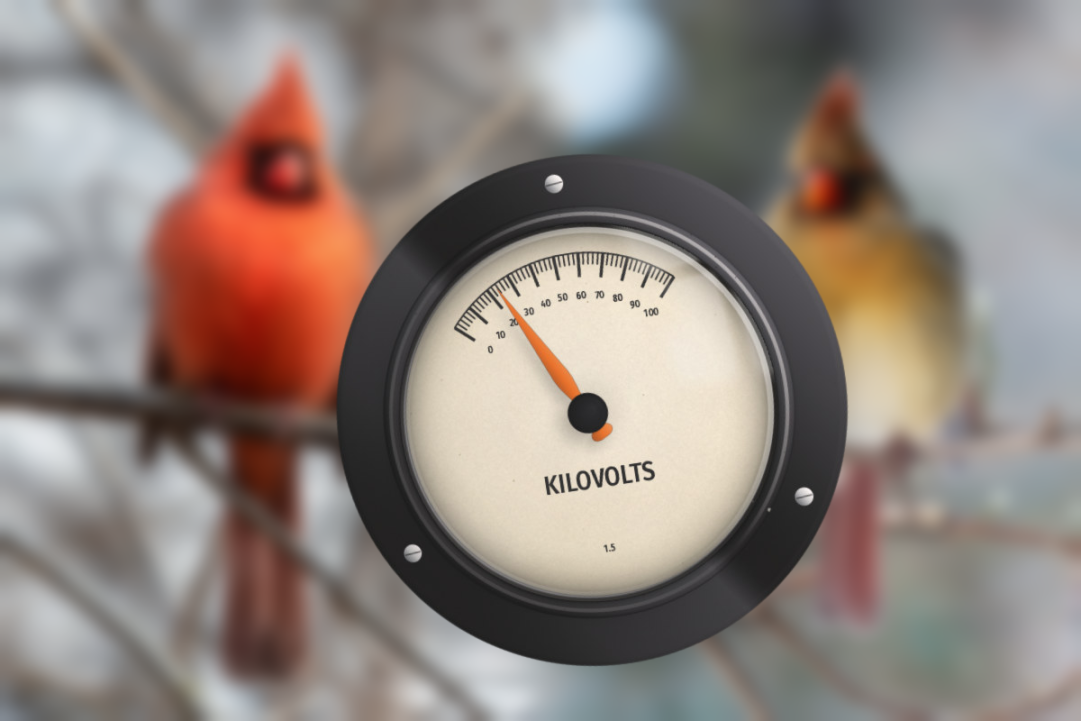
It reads 24 kV
